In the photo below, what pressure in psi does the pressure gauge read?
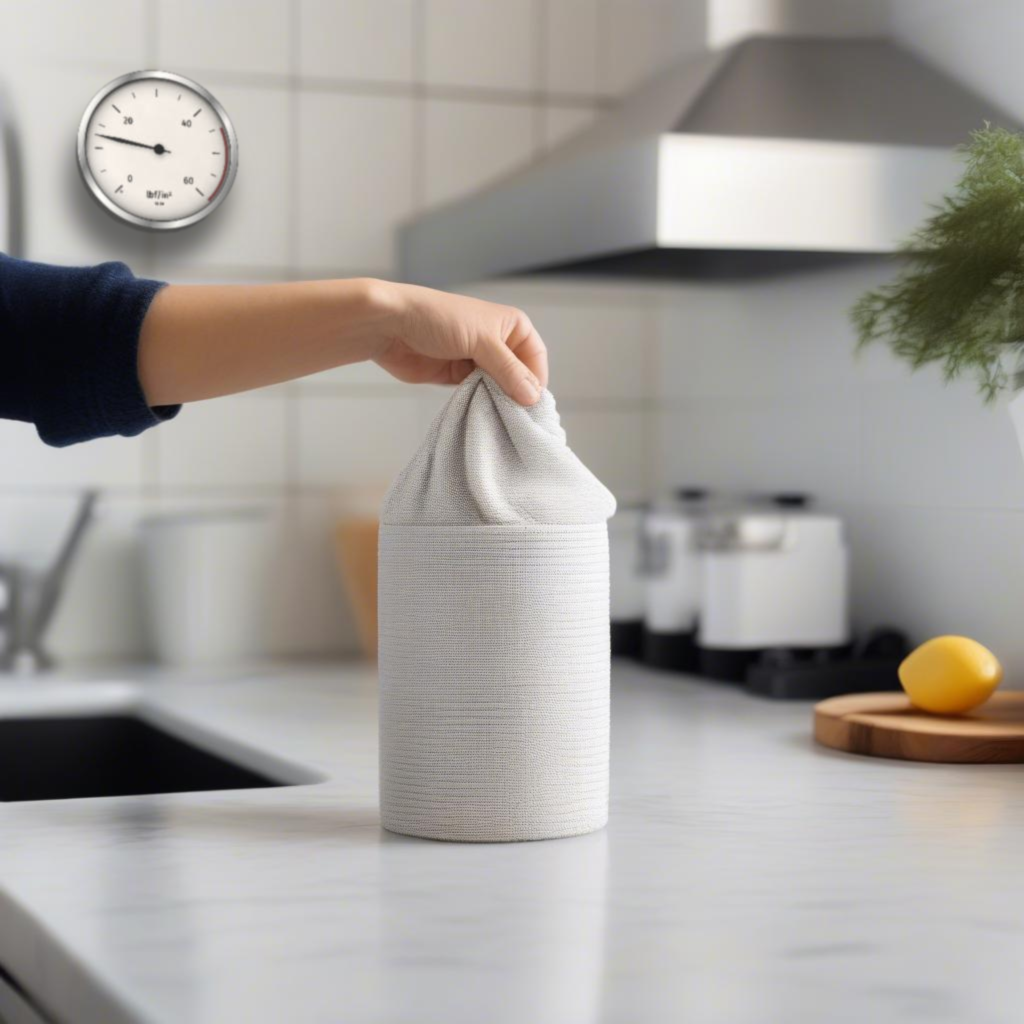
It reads 12.5 psi
